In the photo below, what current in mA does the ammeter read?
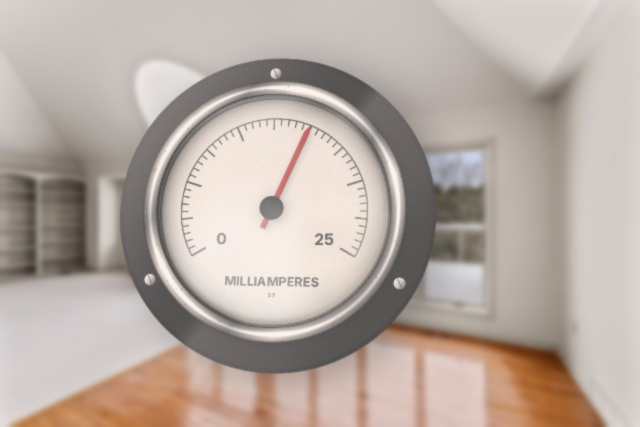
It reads 15 mA
